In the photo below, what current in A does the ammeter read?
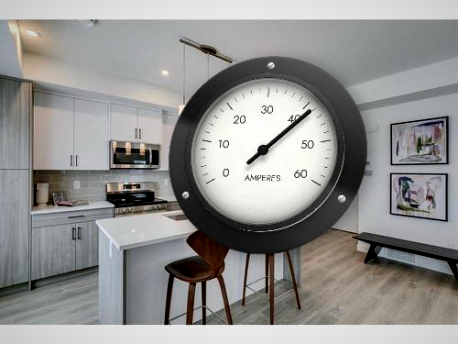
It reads 42 A
